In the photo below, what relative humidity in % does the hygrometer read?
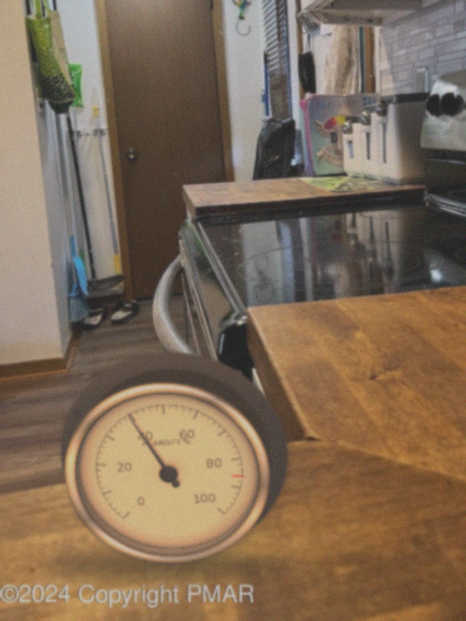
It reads 40 %
